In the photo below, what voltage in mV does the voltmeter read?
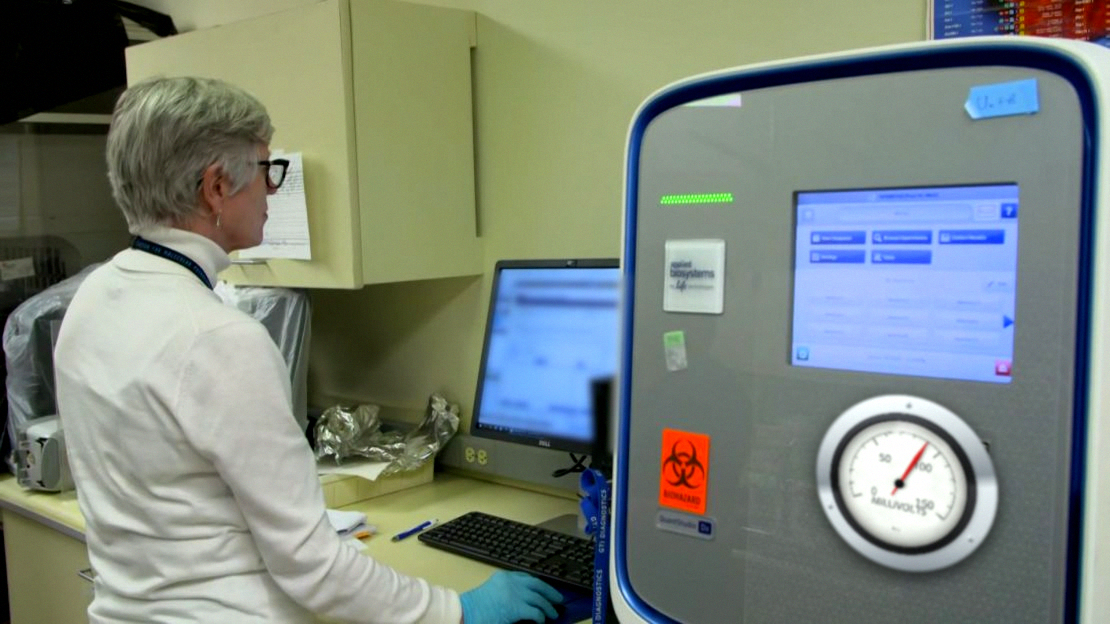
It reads 90 mV
